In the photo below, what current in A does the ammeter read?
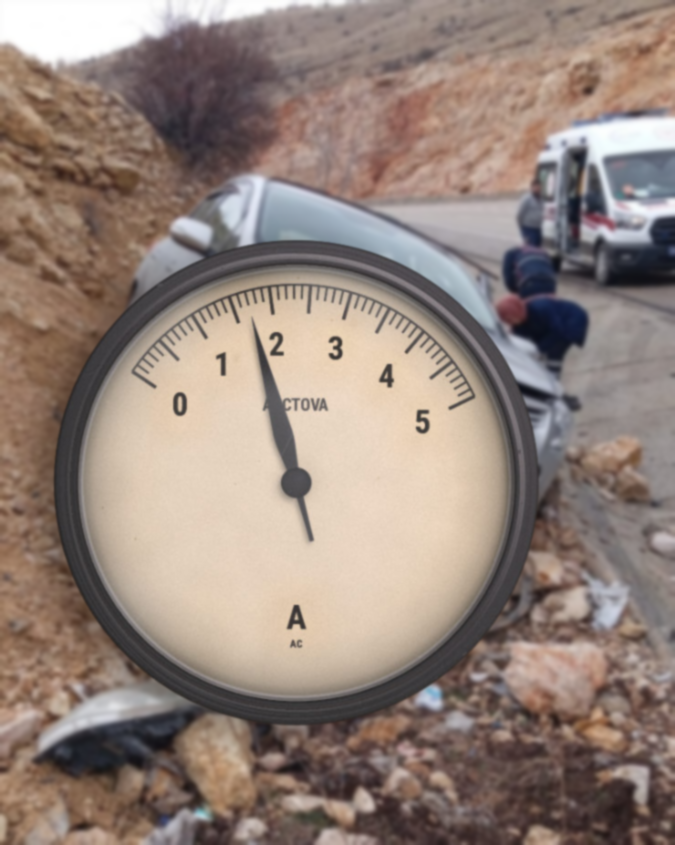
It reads 1.7 A
